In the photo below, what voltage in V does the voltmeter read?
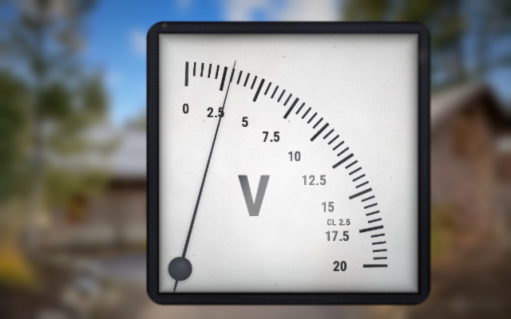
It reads 3 V
